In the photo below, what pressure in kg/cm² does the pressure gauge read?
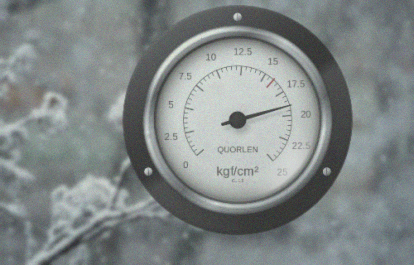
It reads 19 kg/cm²
